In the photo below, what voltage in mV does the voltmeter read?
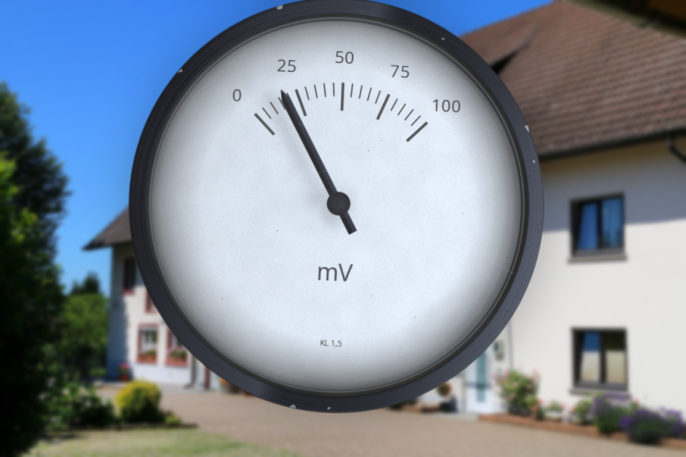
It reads 17.5 mV
